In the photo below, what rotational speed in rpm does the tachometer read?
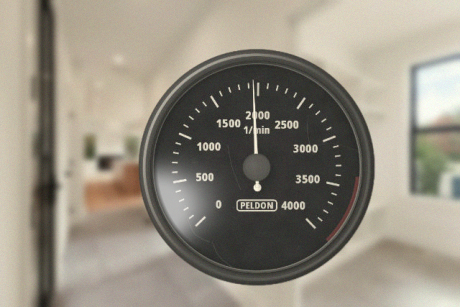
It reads 1950 rpm
